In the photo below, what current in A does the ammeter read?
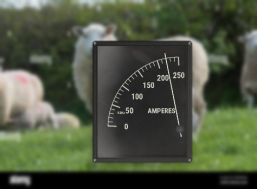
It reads 220 A
